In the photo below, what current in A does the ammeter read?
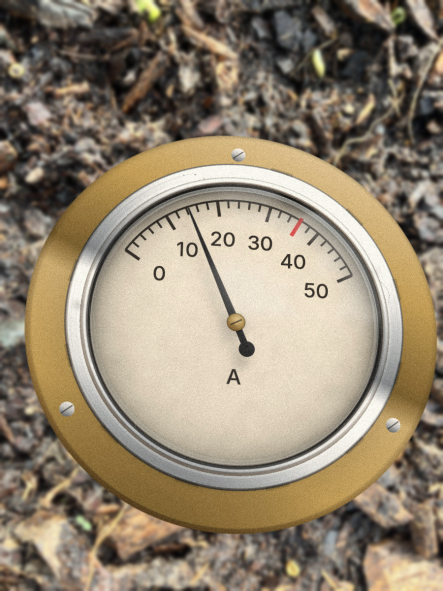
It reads 14 A
